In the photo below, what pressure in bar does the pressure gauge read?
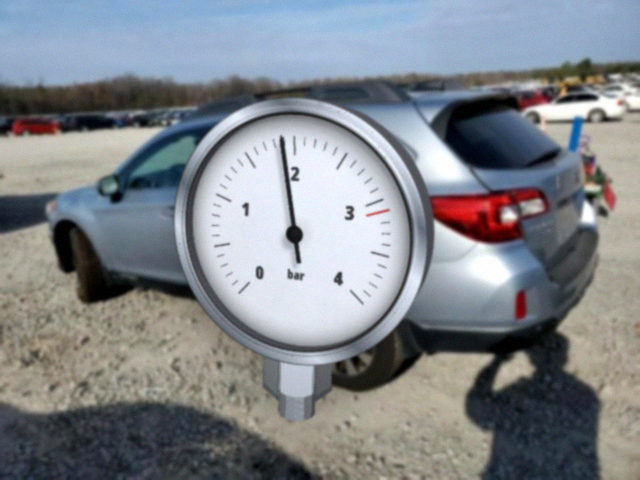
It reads 1.9 bar
